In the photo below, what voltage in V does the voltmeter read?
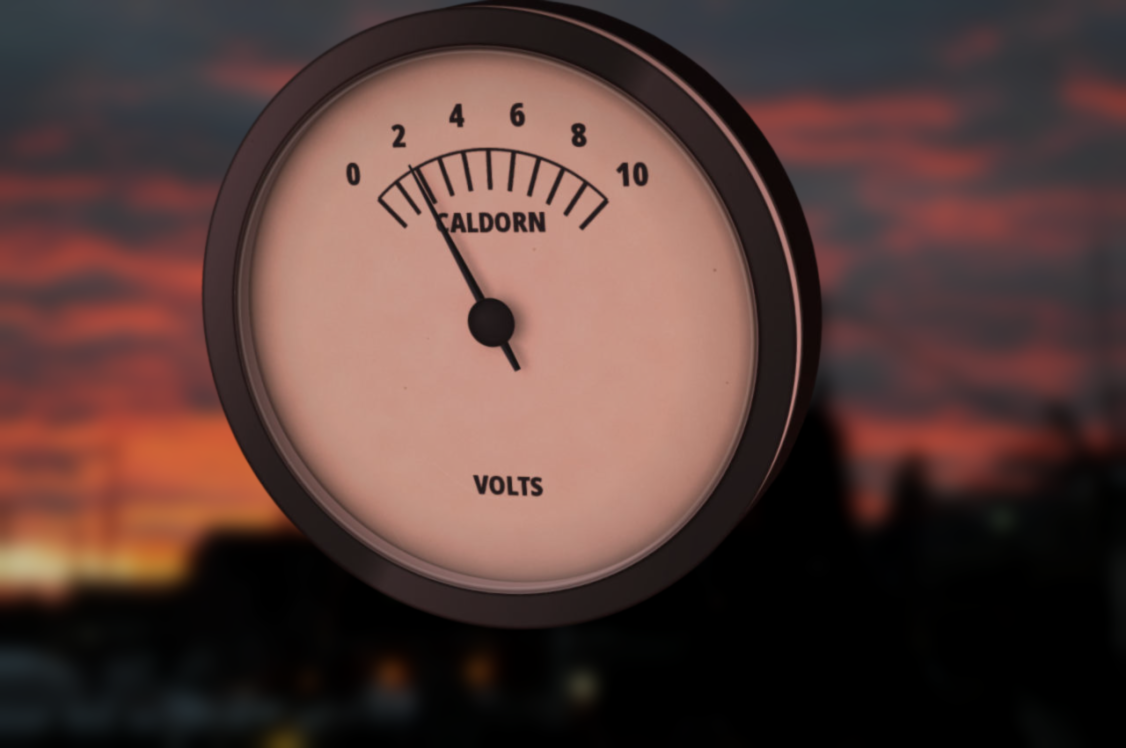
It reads 2 V
